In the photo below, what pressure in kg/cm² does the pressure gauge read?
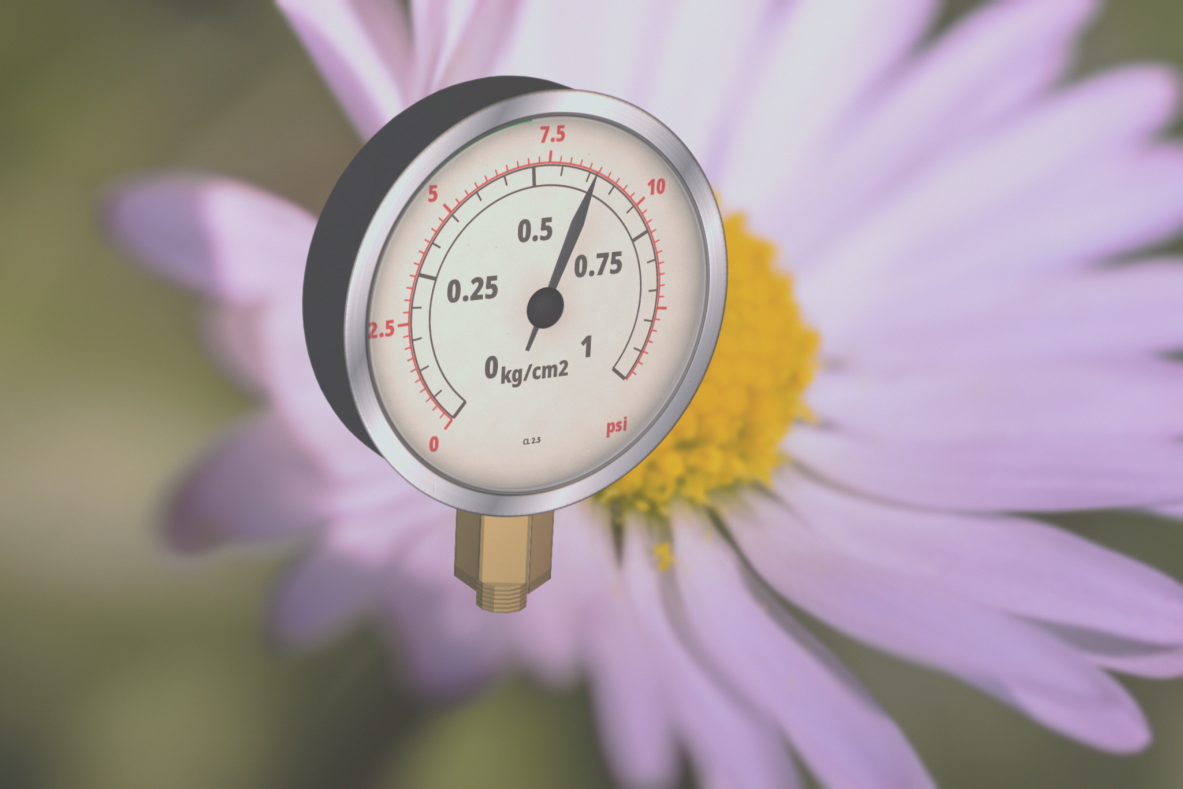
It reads 0.6 kg/cm²
